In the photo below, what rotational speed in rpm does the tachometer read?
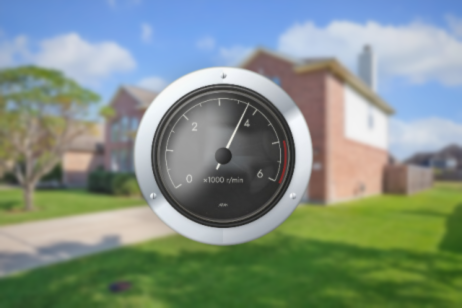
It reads 3750 rpm
